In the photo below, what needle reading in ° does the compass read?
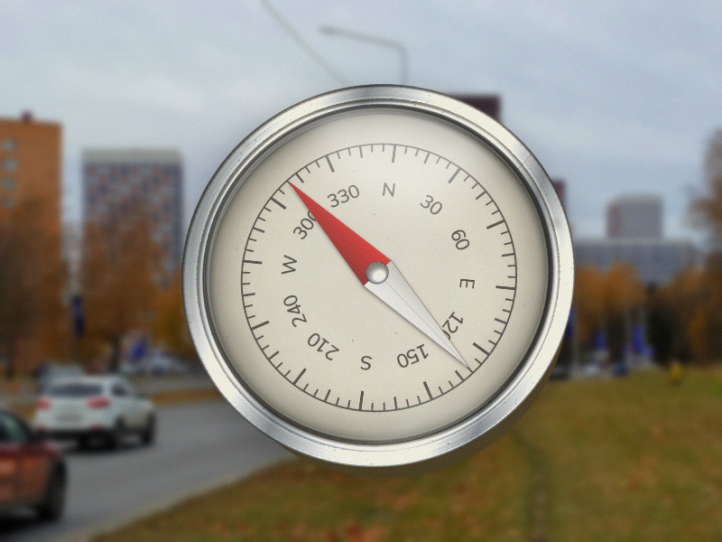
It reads 310 °
